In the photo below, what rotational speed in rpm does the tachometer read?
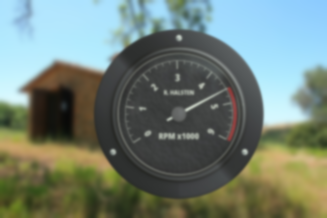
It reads 4600 rpm
